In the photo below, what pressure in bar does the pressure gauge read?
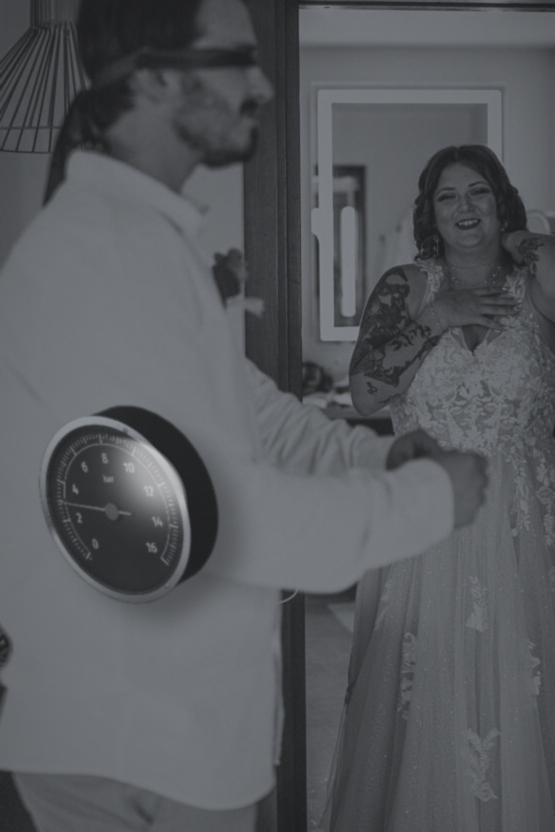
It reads 3 bar
